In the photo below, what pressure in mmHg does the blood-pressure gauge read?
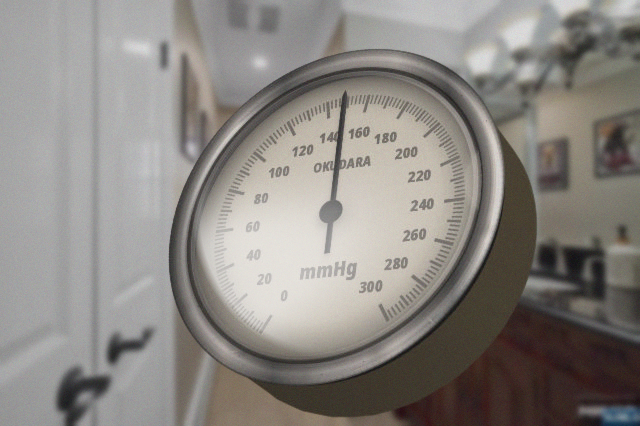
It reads 150 mmHg
